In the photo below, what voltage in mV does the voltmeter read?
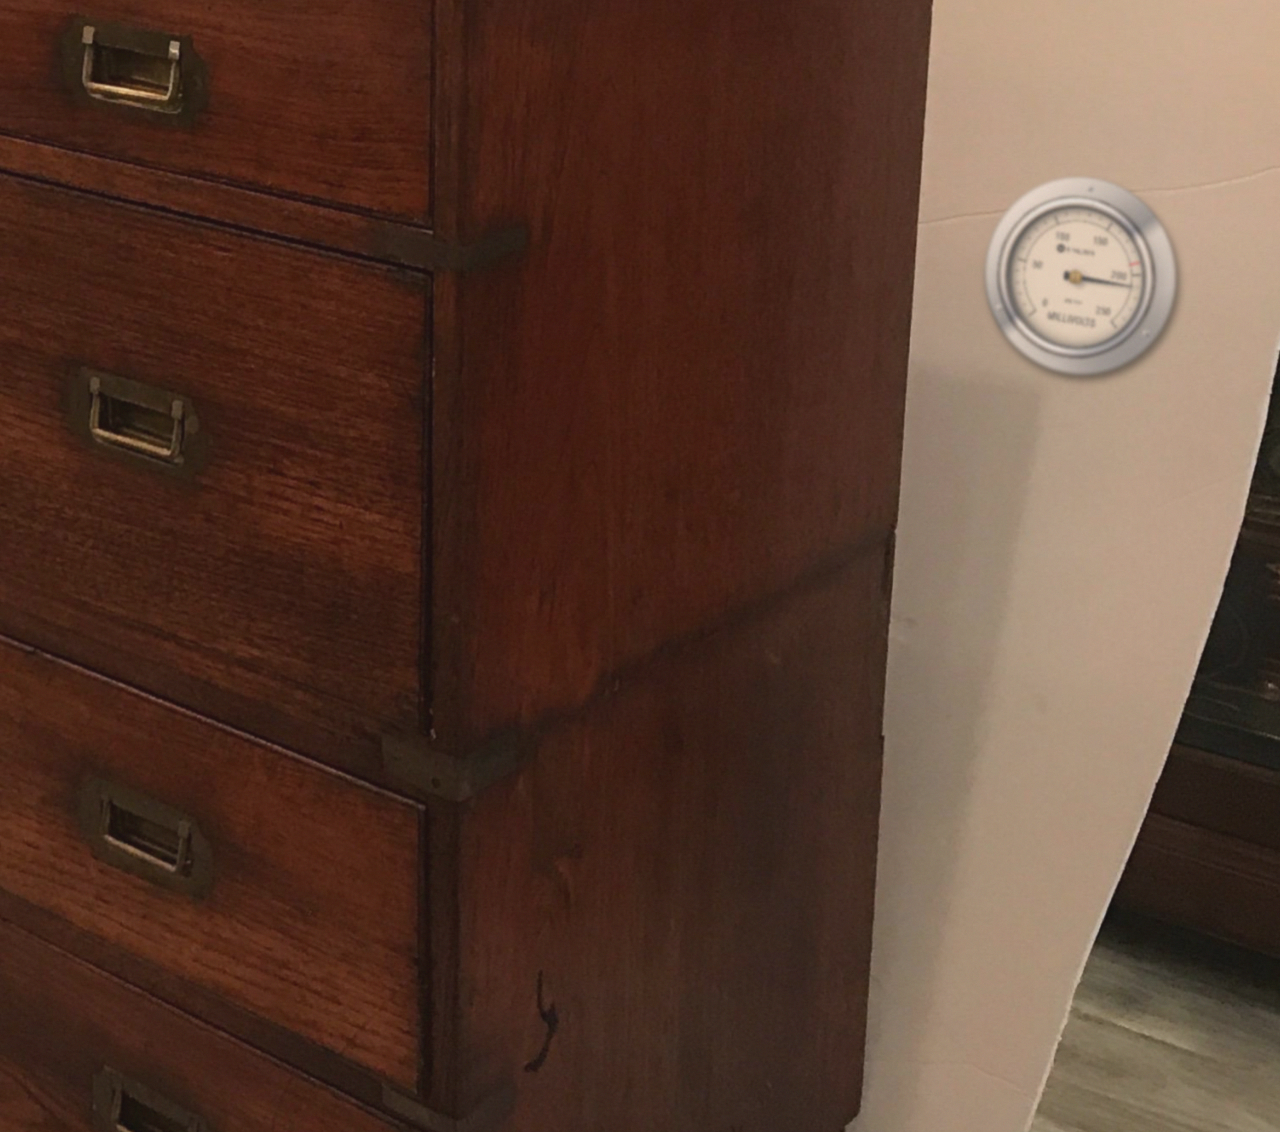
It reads 210 mV
